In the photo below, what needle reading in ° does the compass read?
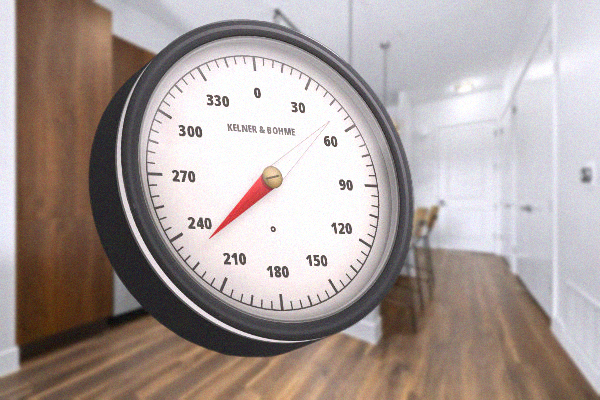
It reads 230 °
